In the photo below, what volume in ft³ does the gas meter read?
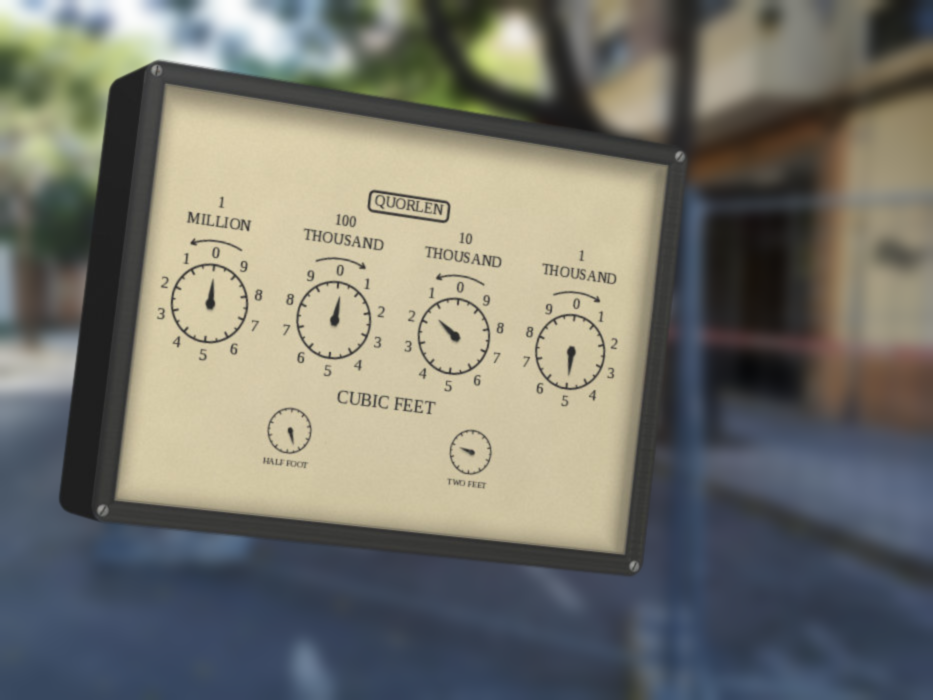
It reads 1500 ft³
